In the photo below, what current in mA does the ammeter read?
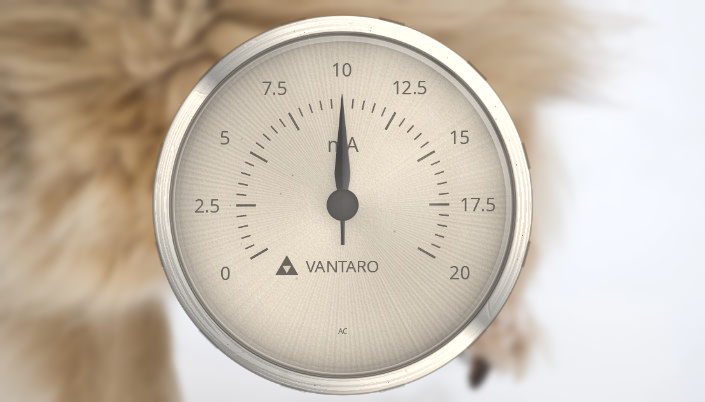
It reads 10 mA
